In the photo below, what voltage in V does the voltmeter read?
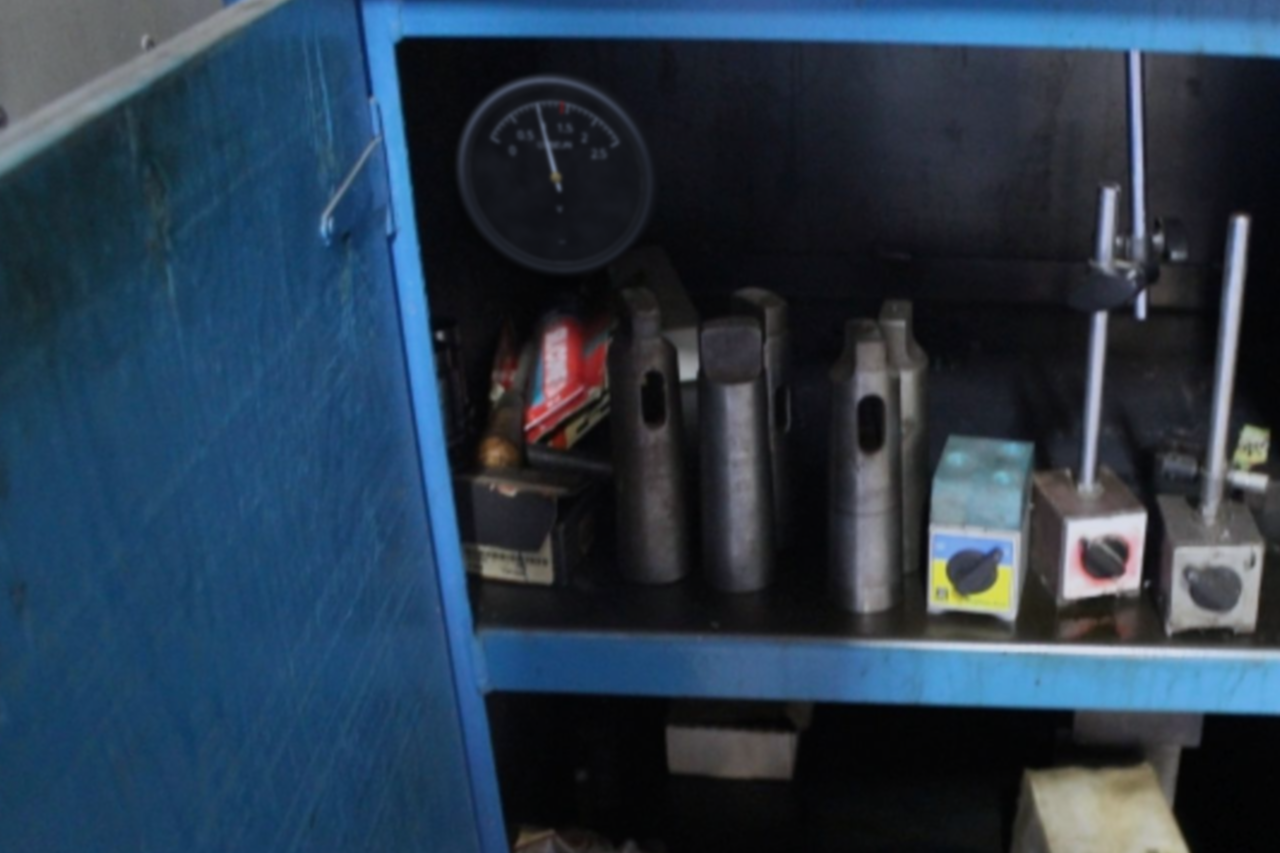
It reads 1 V
